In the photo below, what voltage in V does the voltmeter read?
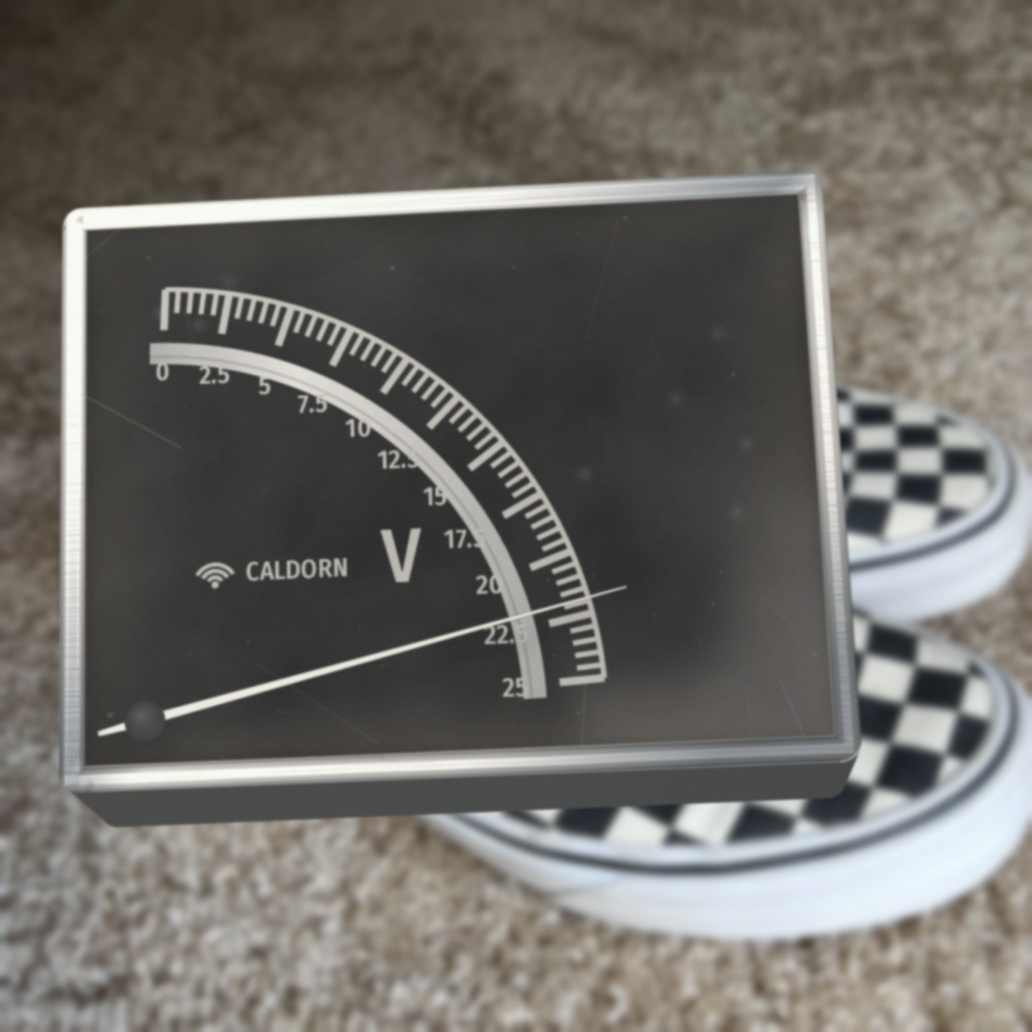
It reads 22 V
